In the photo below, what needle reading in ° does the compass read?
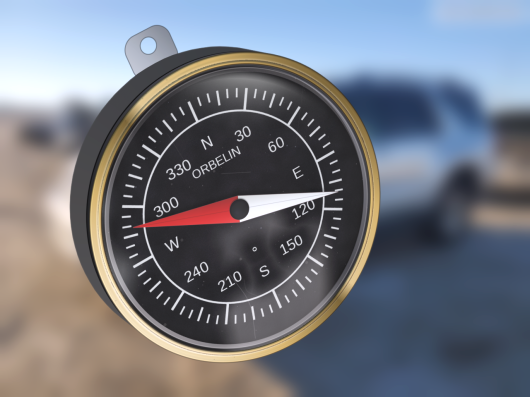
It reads 290 °
